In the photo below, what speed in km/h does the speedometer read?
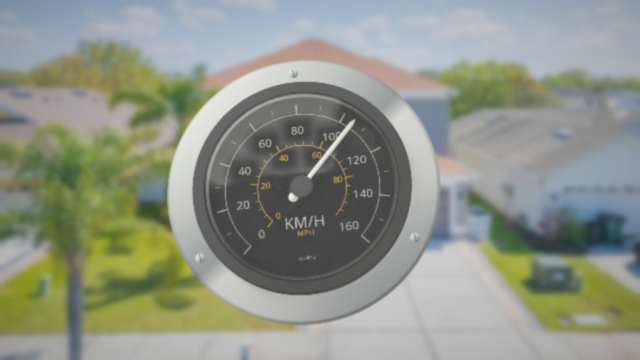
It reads 105 km/h
